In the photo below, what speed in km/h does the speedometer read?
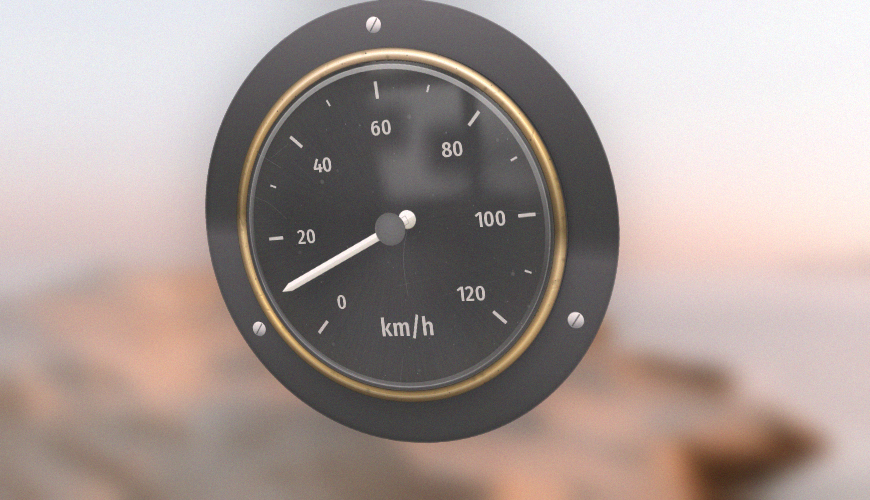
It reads 10 km/h
